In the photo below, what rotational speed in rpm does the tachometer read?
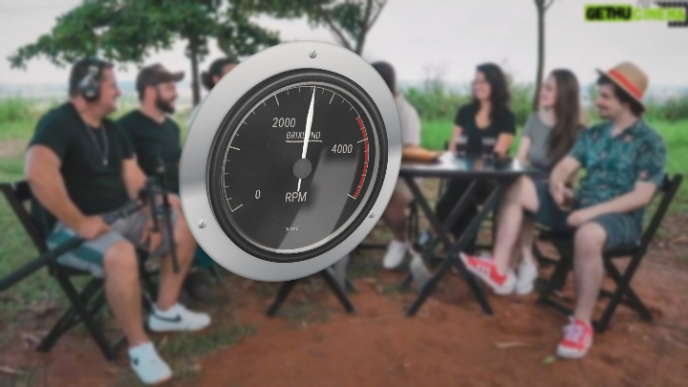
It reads 2600 rpm
